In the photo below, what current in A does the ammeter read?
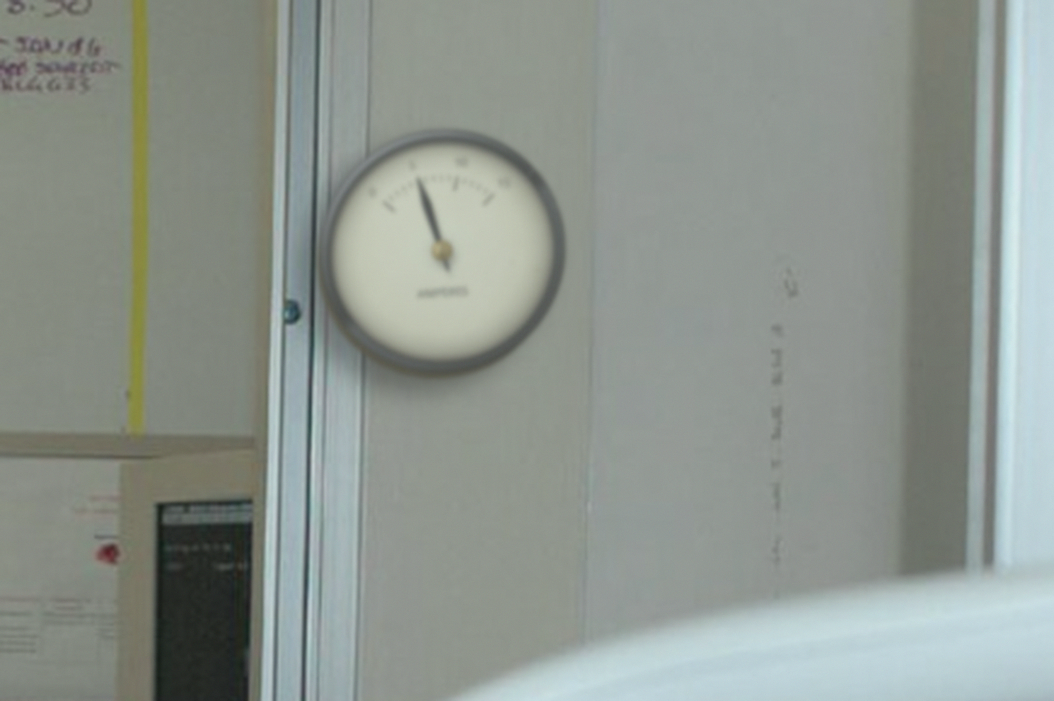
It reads 5 A
